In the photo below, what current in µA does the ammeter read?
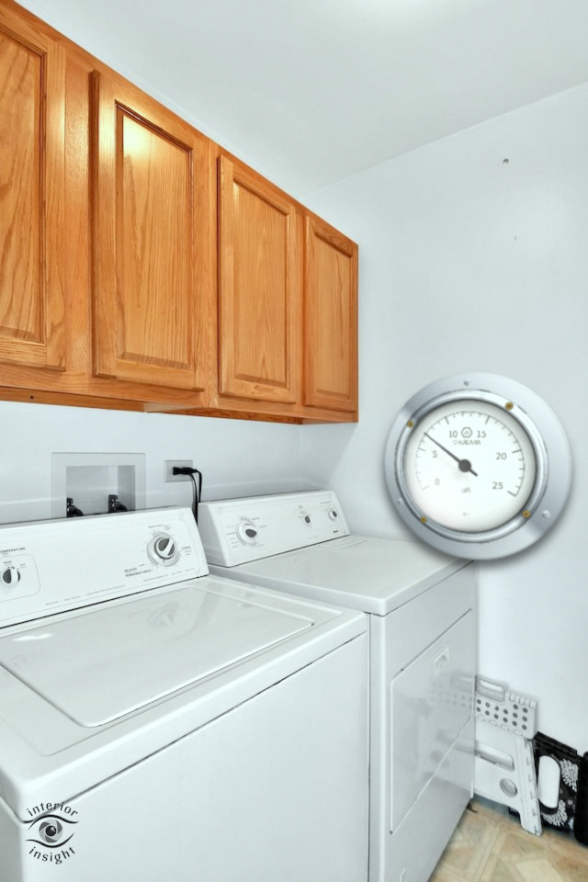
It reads 7 µA
